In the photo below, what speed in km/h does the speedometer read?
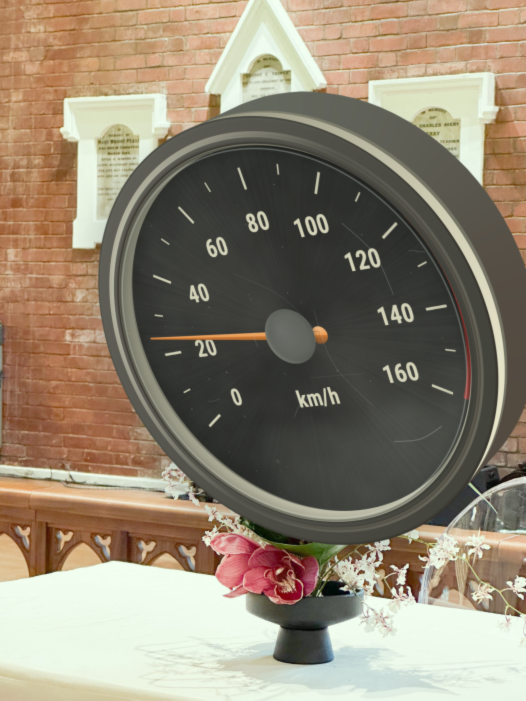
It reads 25 km/h
